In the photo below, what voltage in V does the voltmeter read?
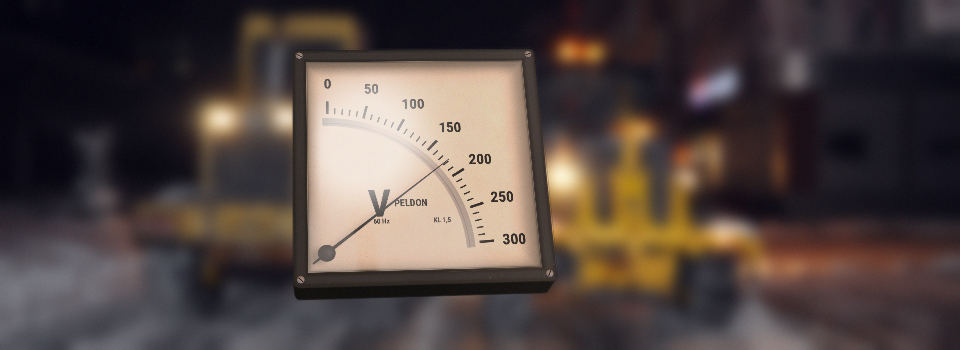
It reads 180 V
